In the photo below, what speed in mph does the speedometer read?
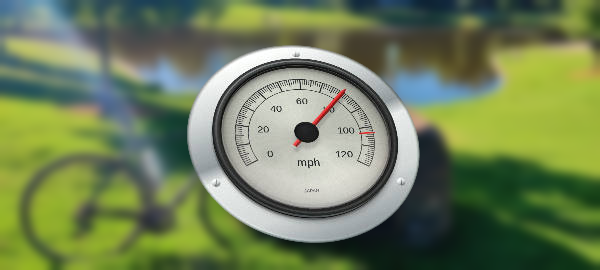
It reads 80 mph
